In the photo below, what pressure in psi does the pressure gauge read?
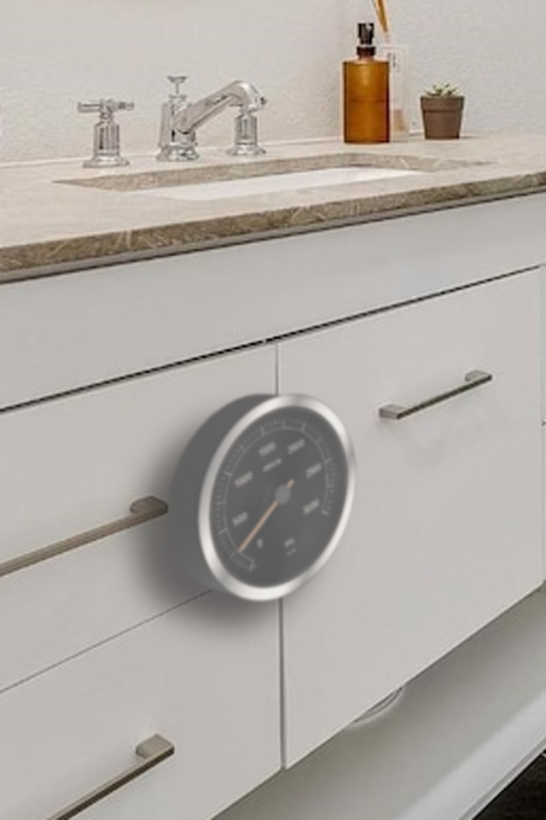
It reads 250 psi
